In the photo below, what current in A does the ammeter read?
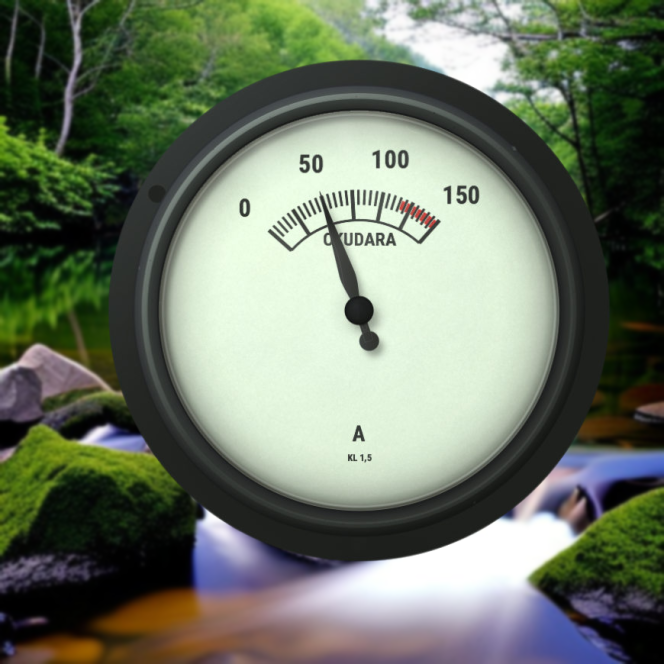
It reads 50 A
